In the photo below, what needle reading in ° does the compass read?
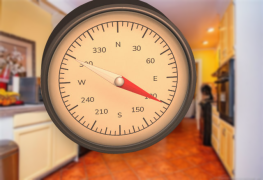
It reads 120 °
